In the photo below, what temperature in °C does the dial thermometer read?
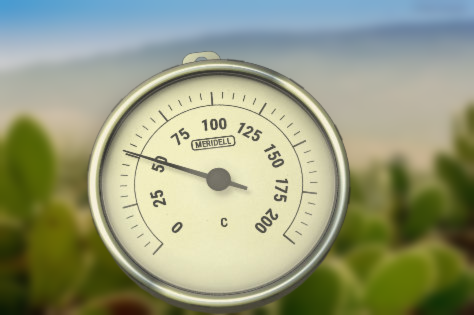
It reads 50 °C
